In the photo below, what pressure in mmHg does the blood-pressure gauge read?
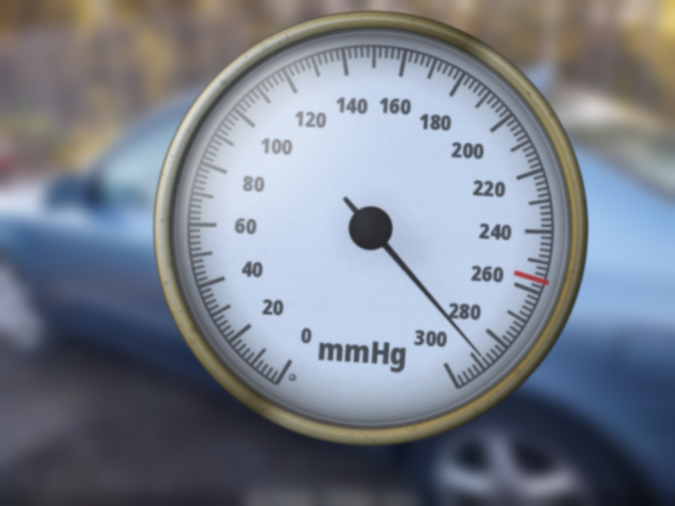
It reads 288 mmHg
